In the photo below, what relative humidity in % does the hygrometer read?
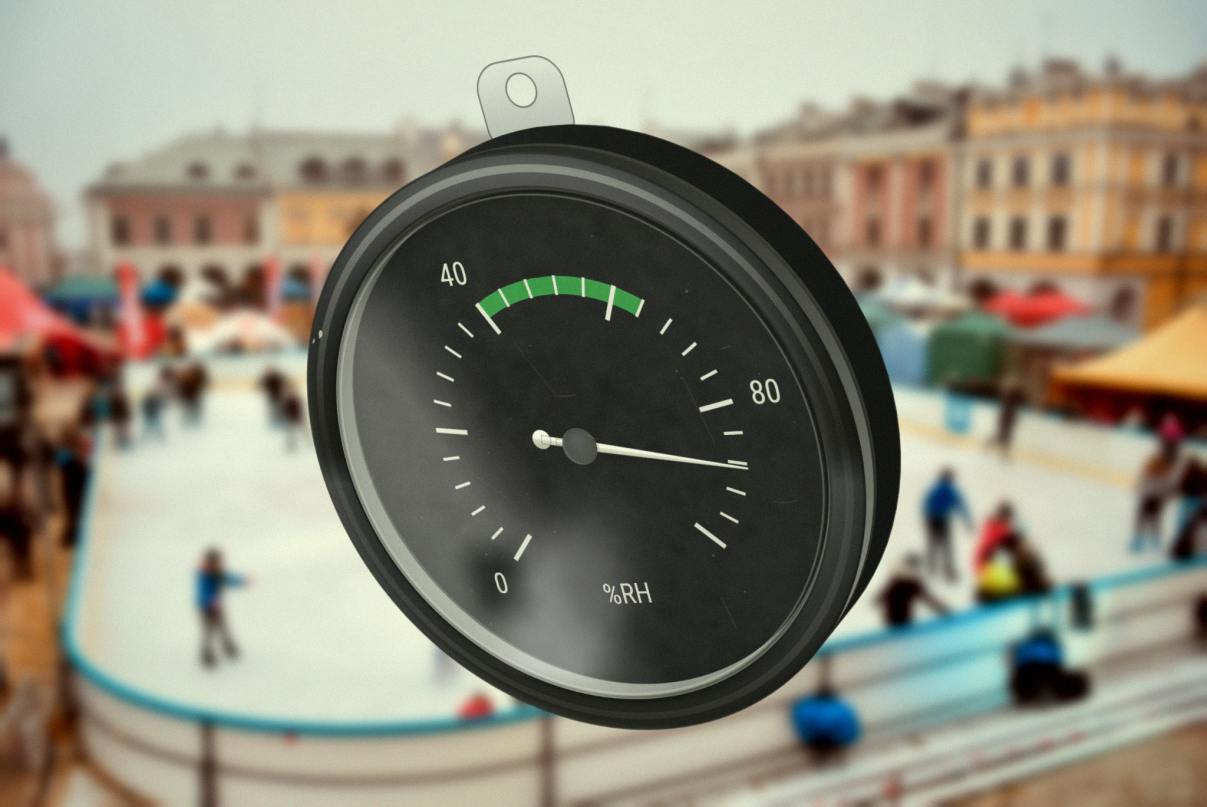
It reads 88 %
